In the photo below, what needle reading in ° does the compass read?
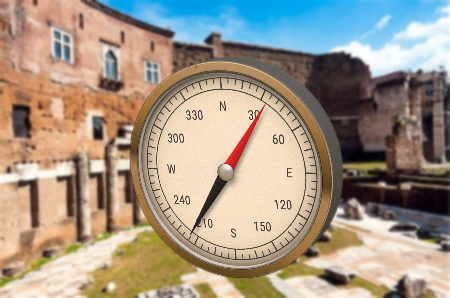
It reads 35 °
